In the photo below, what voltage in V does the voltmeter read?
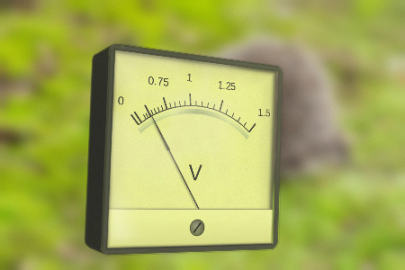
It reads 0.5 V
